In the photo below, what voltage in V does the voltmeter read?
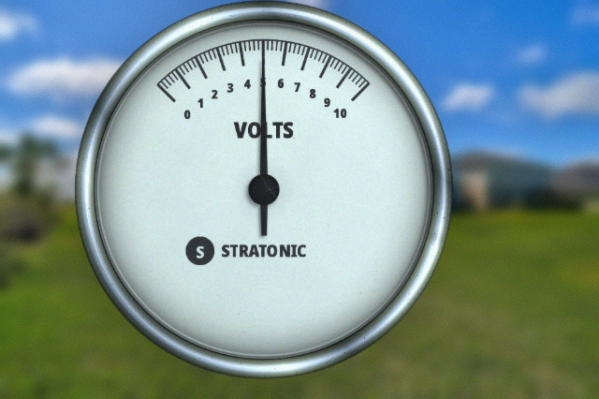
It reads 5 V
